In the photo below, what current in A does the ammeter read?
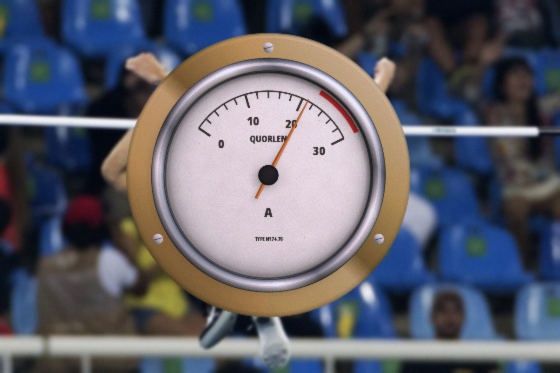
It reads 21 A
